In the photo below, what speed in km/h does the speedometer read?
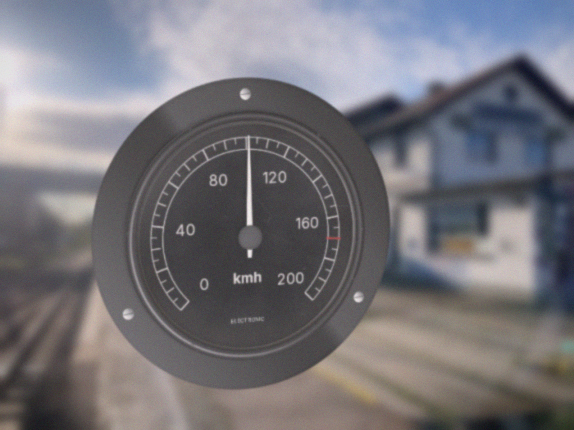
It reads 100 km/h
